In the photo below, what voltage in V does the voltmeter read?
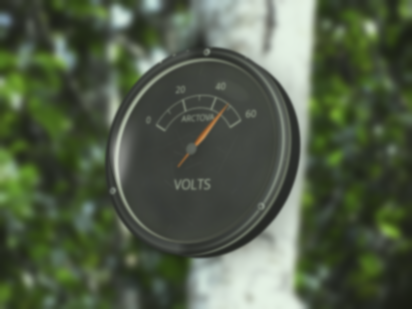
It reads 50 V
